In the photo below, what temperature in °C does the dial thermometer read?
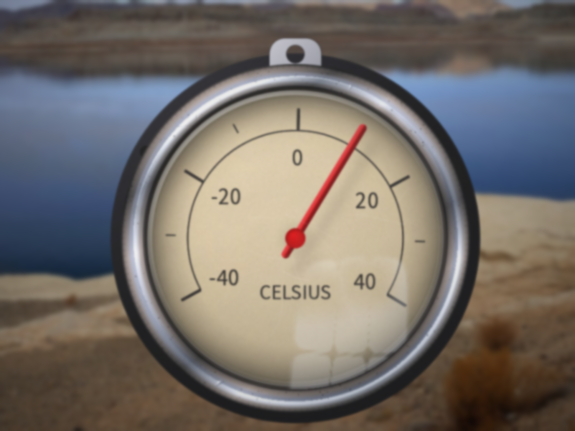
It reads 10 °C
